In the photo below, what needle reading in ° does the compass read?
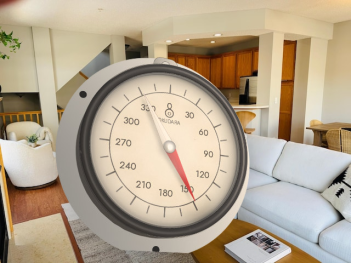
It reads 150 °
